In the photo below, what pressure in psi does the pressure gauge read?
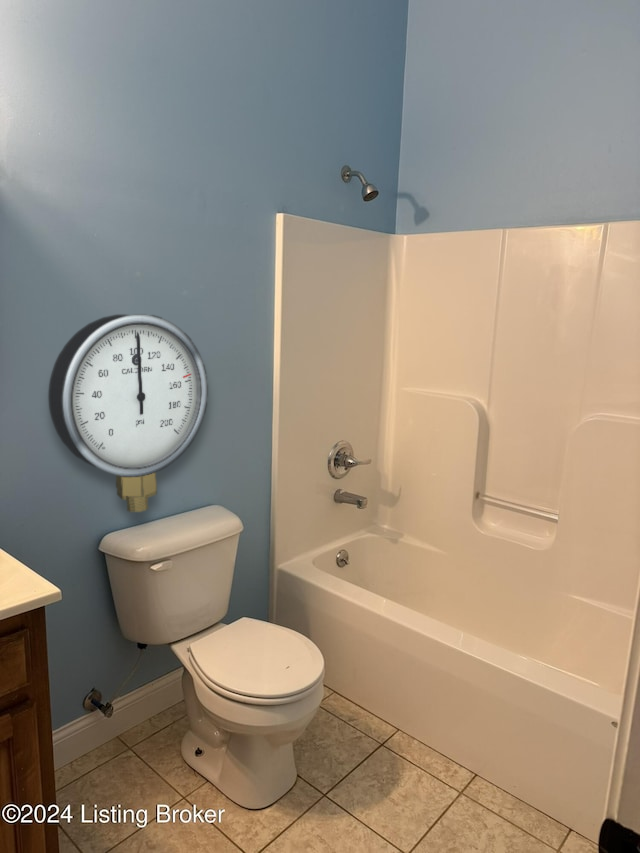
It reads 100 psi
